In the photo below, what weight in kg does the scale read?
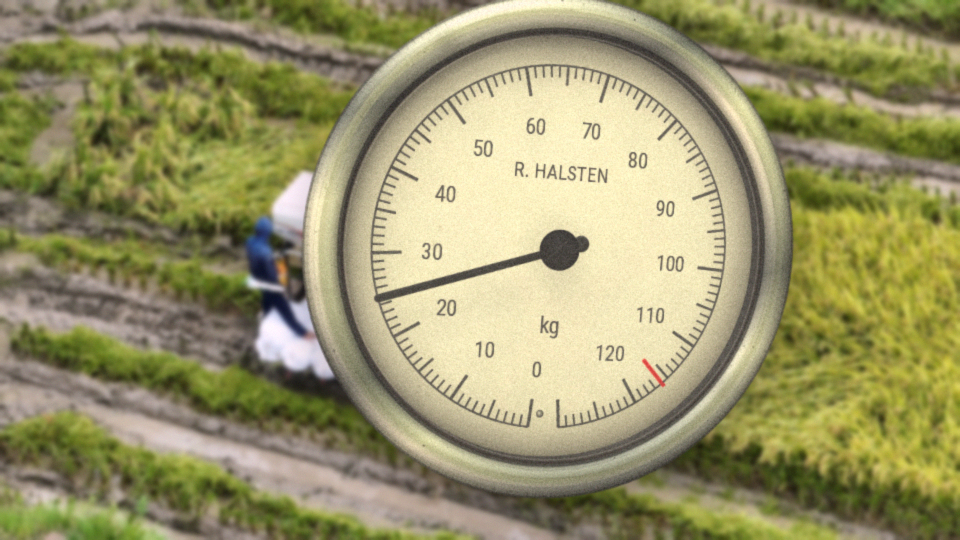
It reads 25 kg
